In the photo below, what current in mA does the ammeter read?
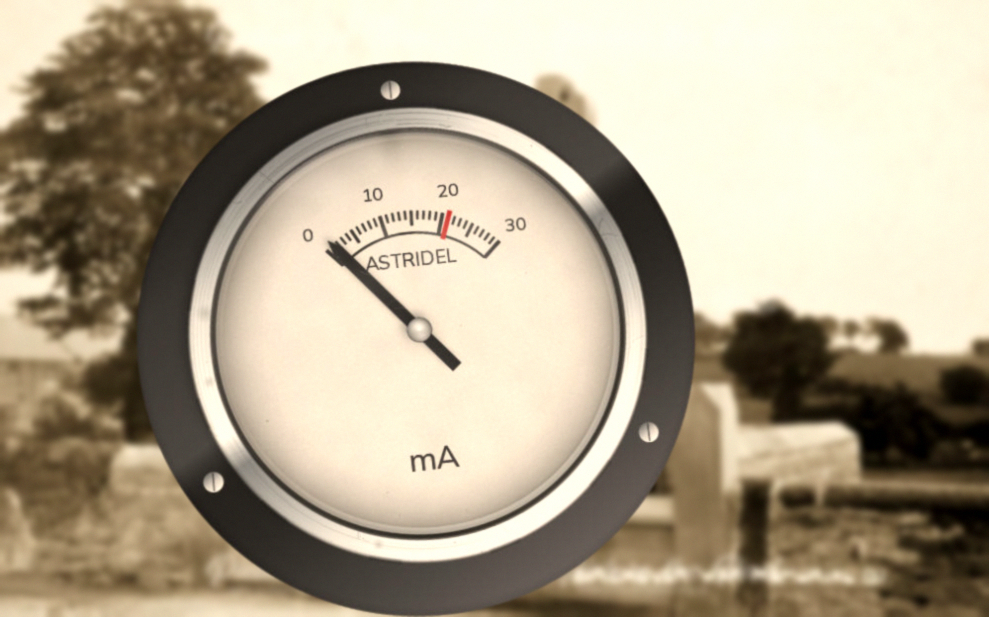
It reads 1 mA
